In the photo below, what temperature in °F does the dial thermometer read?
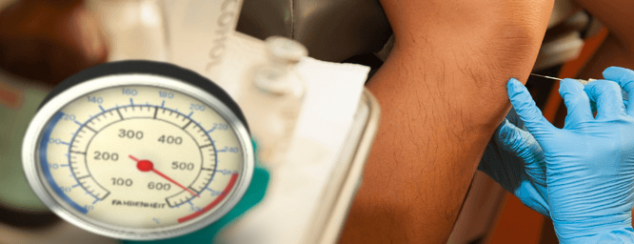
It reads 550 °F
